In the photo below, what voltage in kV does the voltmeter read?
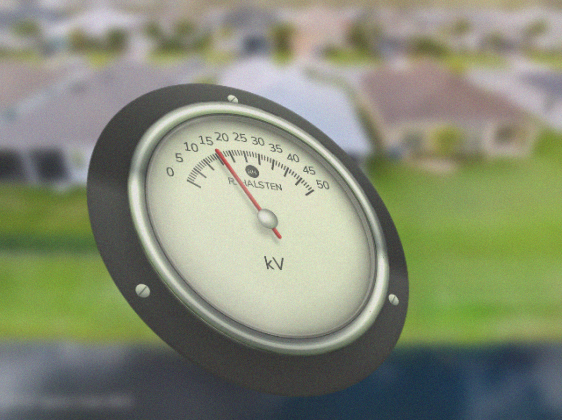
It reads 15 kV
